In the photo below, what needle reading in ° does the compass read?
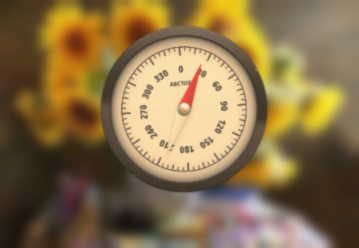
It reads 25 °
